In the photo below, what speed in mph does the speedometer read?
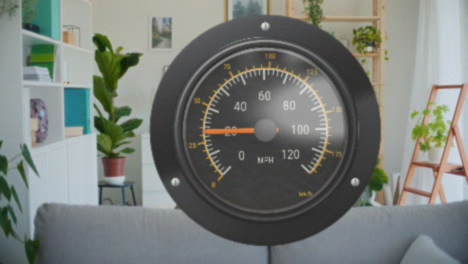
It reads 20 mph
